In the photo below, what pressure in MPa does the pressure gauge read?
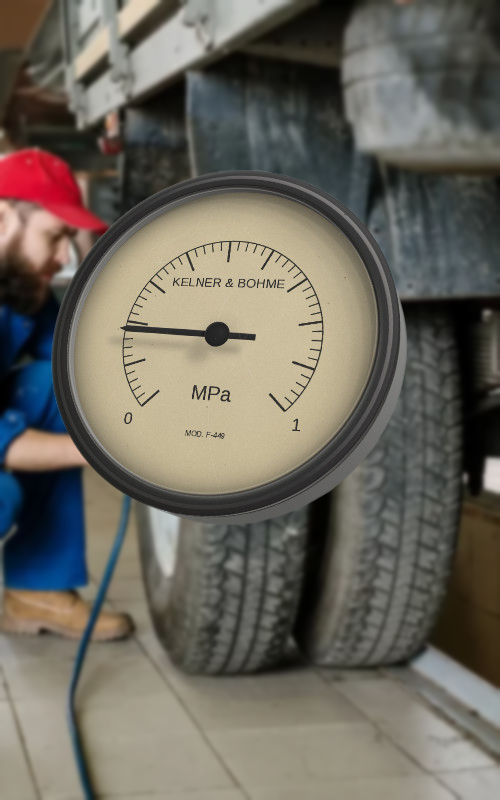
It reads 0.18 MPa
